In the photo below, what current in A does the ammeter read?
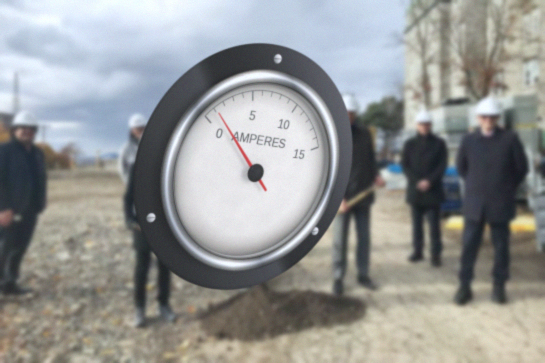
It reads 1 A
